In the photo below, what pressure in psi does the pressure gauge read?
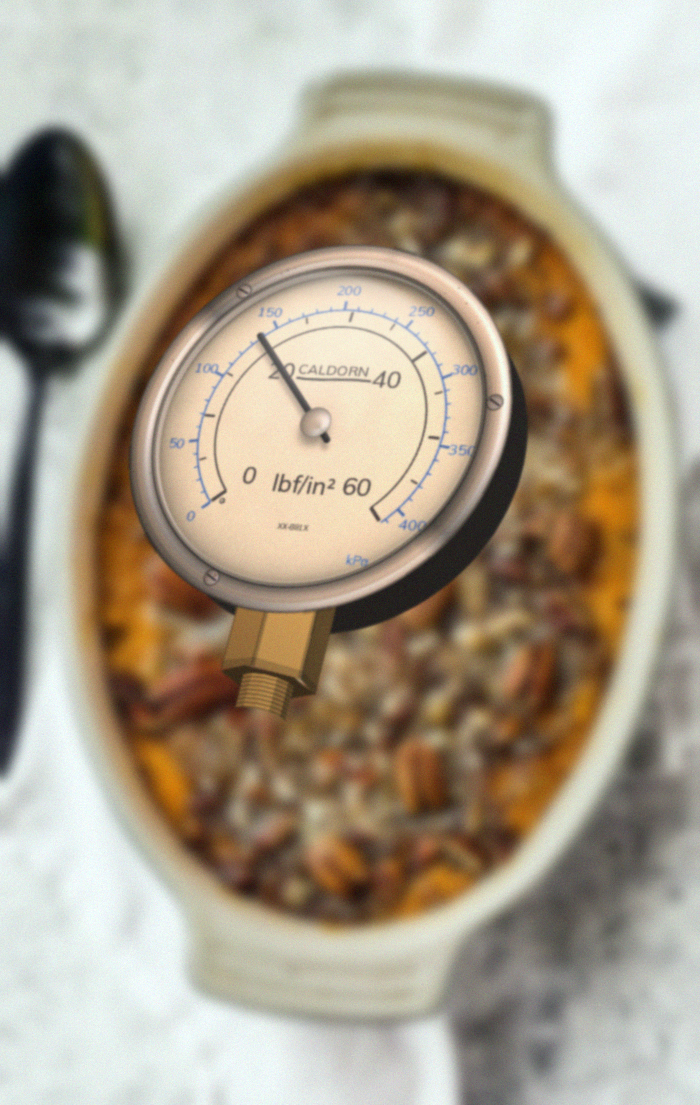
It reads 20 psi
